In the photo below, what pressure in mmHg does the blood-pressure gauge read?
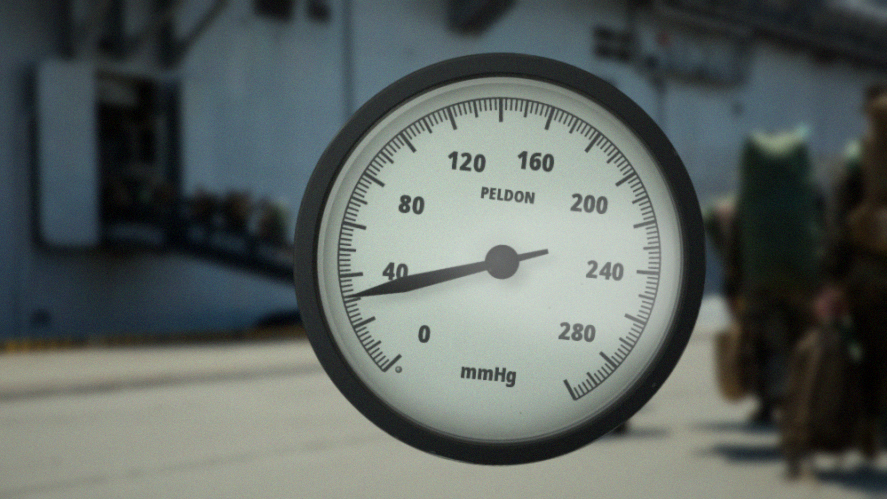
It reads 32 mmHg
